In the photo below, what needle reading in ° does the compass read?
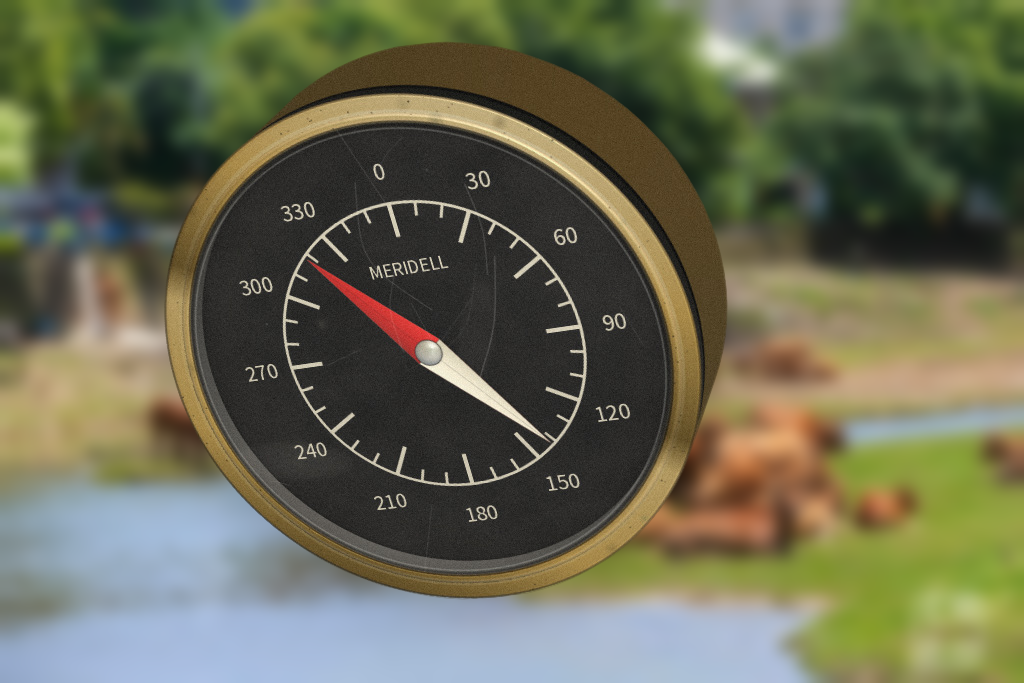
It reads 320 °
